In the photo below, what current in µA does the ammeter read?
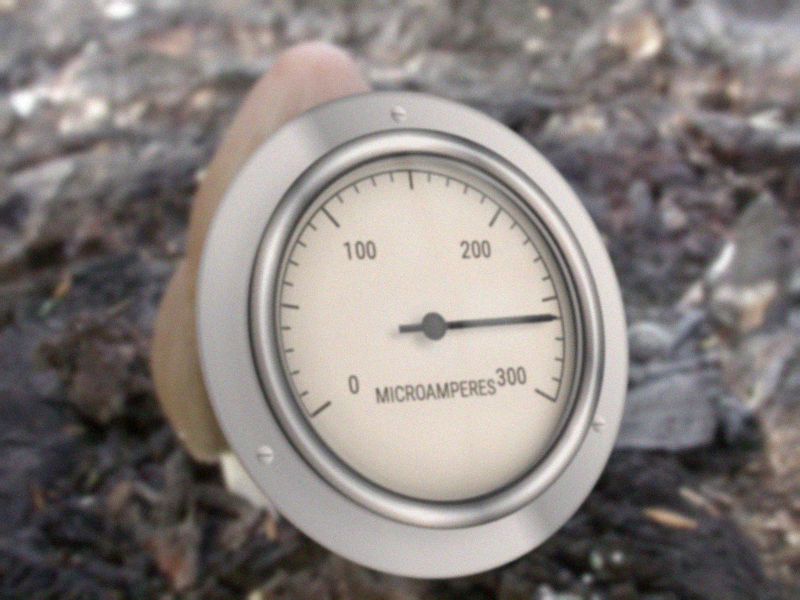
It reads 260 µA
